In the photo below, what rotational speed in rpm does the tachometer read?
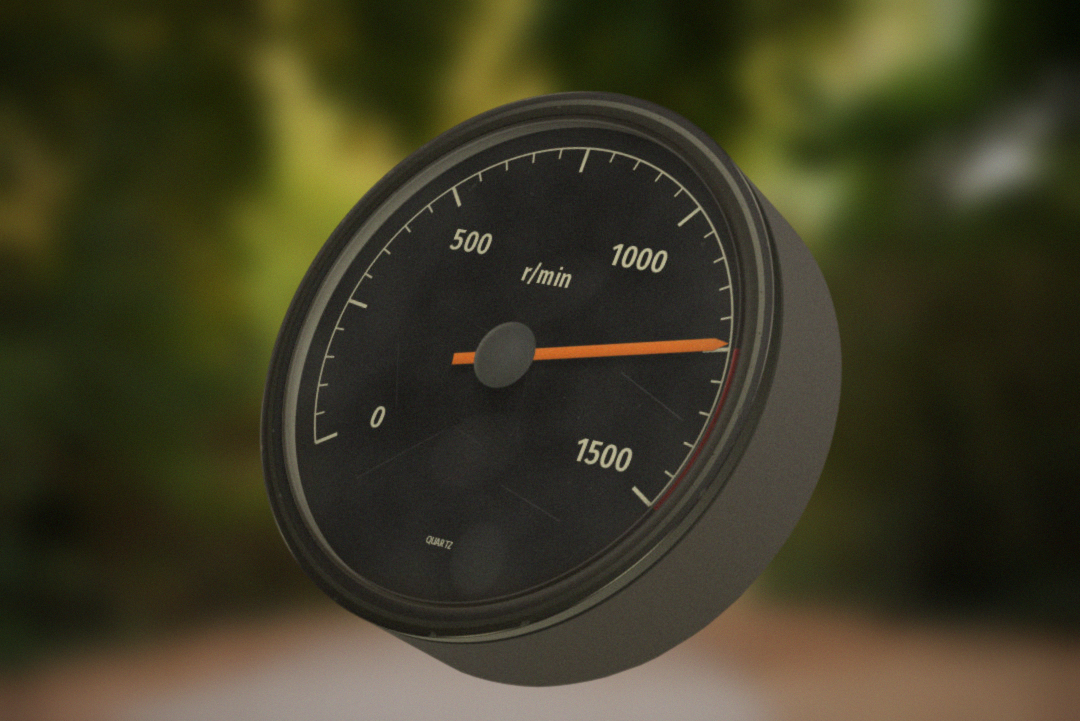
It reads 1250 rpm
